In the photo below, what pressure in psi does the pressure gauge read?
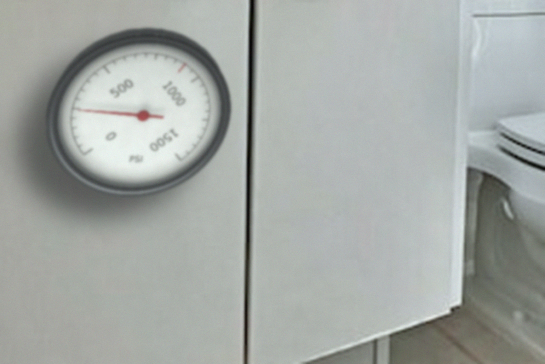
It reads 250 psi
